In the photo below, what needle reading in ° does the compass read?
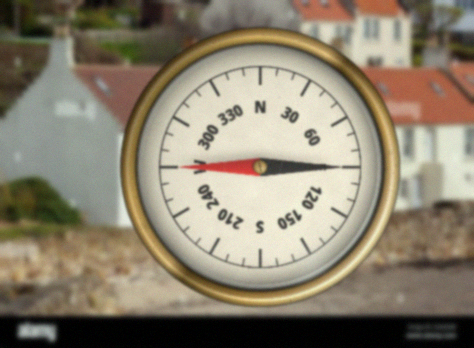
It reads 270 °
